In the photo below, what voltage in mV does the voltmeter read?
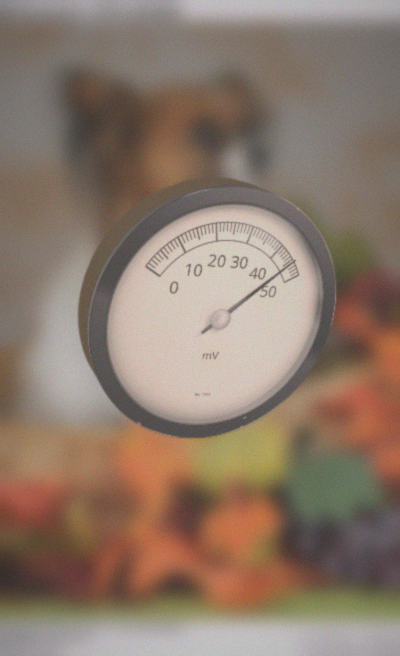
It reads 45 mV
